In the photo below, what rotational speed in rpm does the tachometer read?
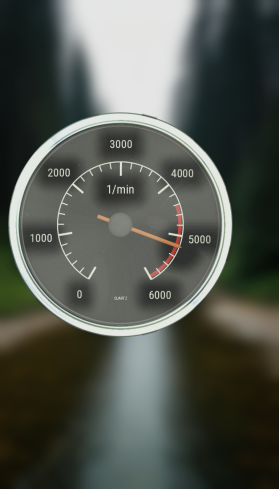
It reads 5200 rpm
